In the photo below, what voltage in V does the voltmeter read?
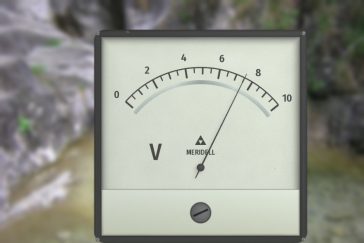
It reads 7.5 V
